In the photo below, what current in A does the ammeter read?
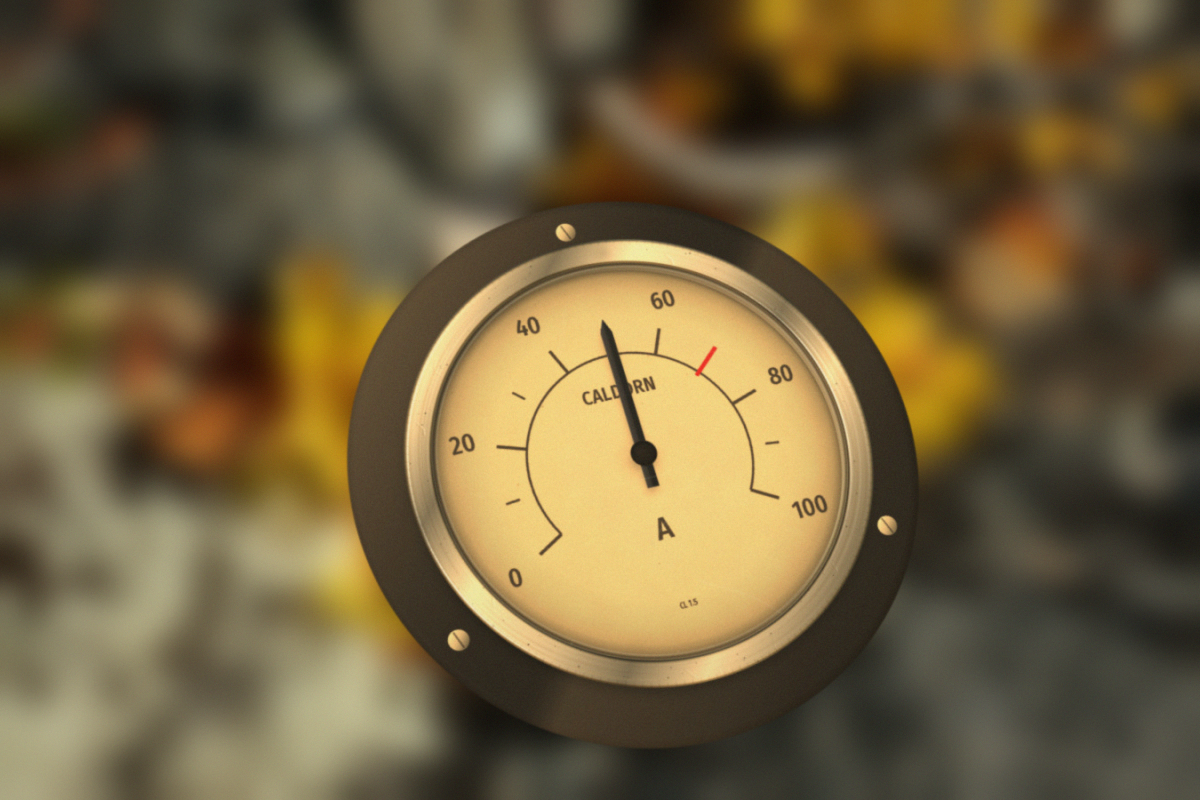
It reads 50 A
